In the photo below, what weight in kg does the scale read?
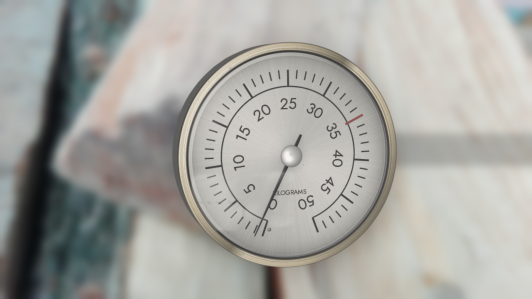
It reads 1 kg
